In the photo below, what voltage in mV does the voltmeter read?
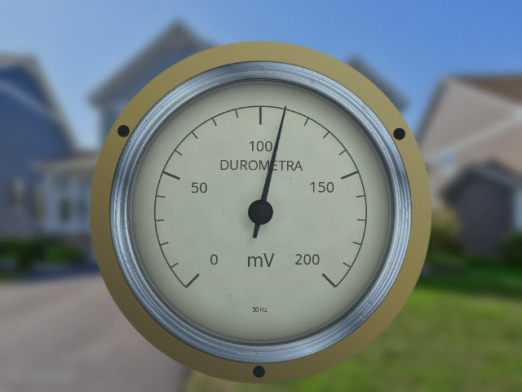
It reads 110 mV
